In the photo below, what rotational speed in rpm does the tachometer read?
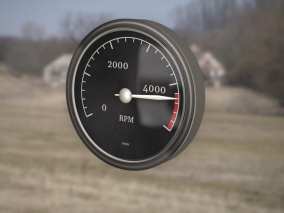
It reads 4300 rpm
